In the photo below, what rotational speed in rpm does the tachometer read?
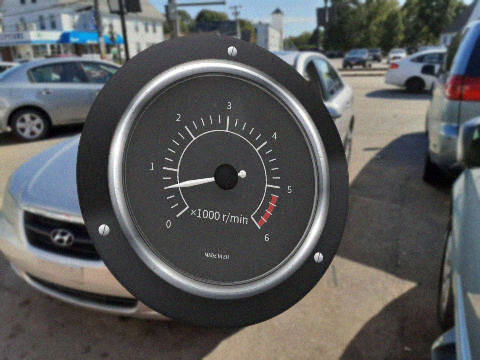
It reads 600 rpm
